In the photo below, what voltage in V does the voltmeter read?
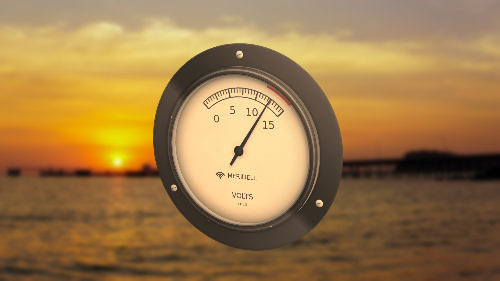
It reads 12.5 V
